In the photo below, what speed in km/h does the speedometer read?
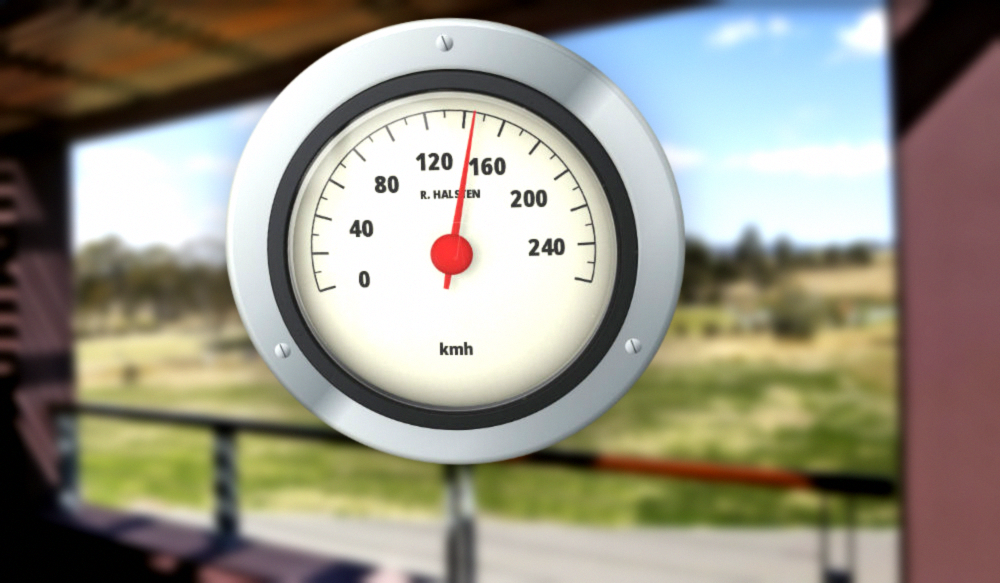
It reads 145 km/h
